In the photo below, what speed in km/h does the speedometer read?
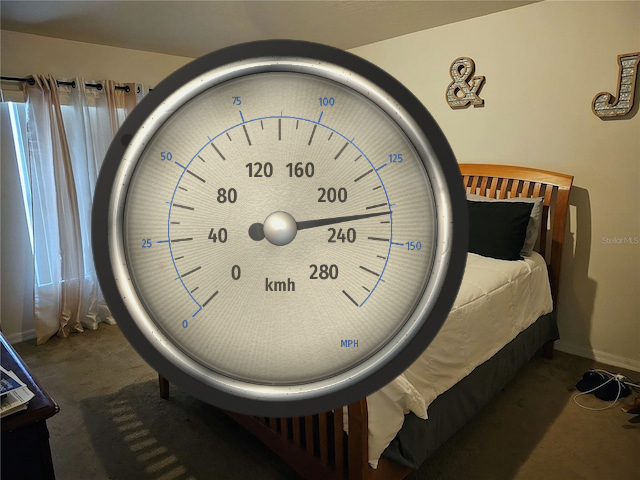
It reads 225 km/h
